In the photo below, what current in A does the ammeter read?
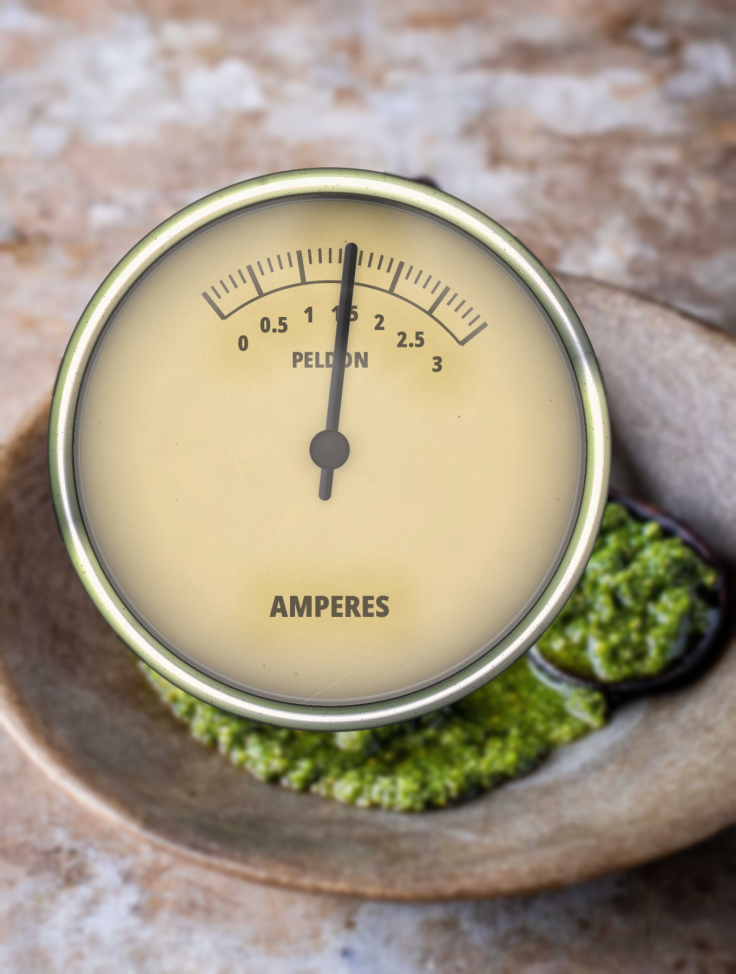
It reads 1.5 A
